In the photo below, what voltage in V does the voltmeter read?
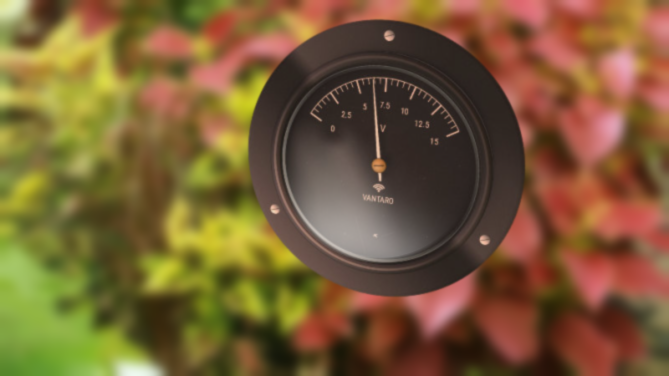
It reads 6.5 V
